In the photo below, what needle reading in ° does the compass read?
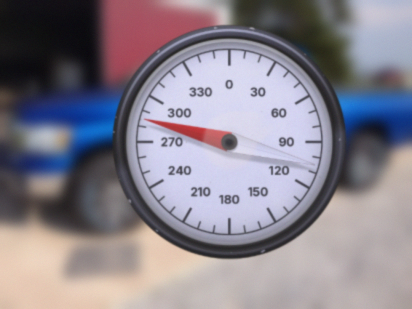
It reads 285 °
